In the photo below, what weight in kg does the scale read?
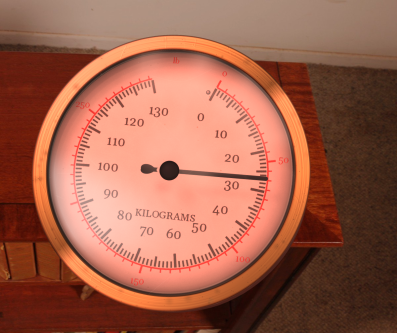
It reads 27 kg
